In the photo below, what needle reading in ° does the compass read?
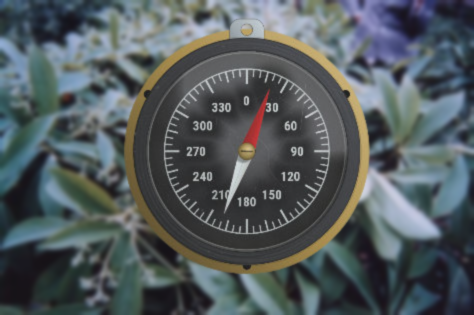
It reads 20 °
